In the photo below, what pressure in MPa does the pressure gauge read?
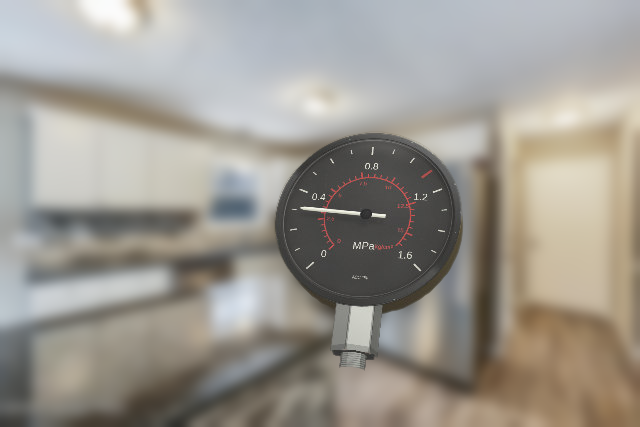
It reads 0.3 MPa
